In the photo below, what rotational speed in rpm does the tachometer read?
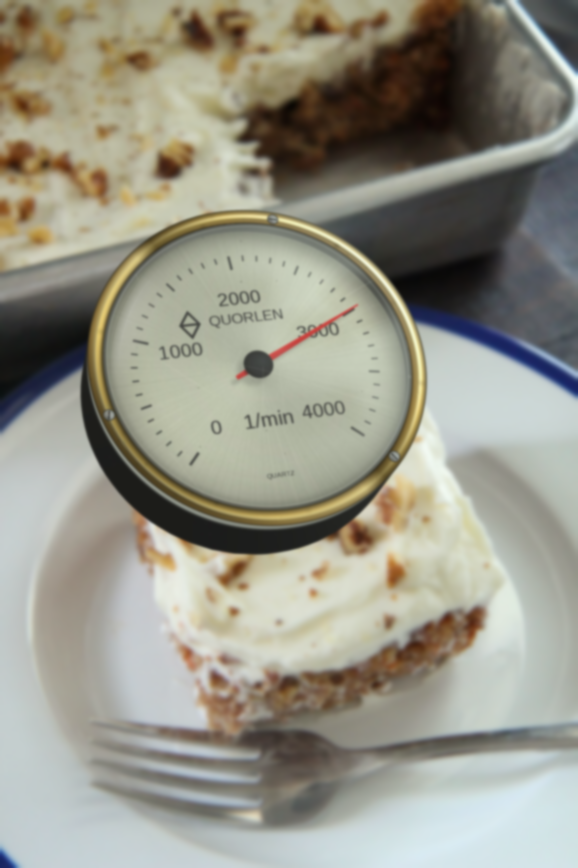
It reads 3000 rpm
